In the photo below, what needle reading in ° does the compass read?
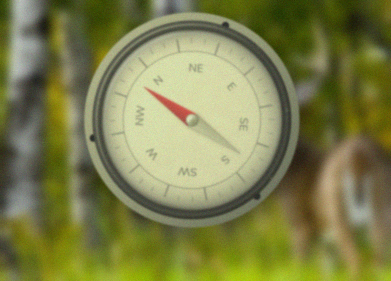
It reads 345 °
